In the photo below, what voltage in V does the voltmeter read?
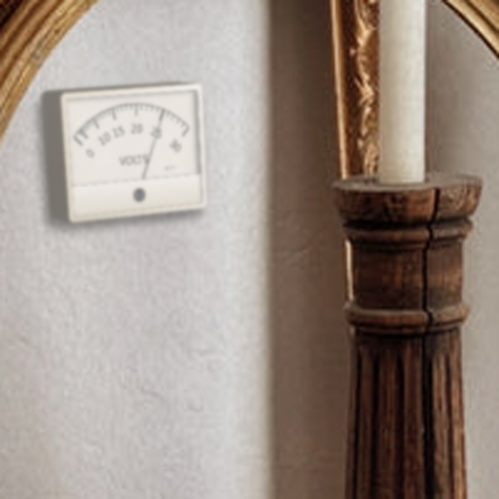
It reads 25 V
